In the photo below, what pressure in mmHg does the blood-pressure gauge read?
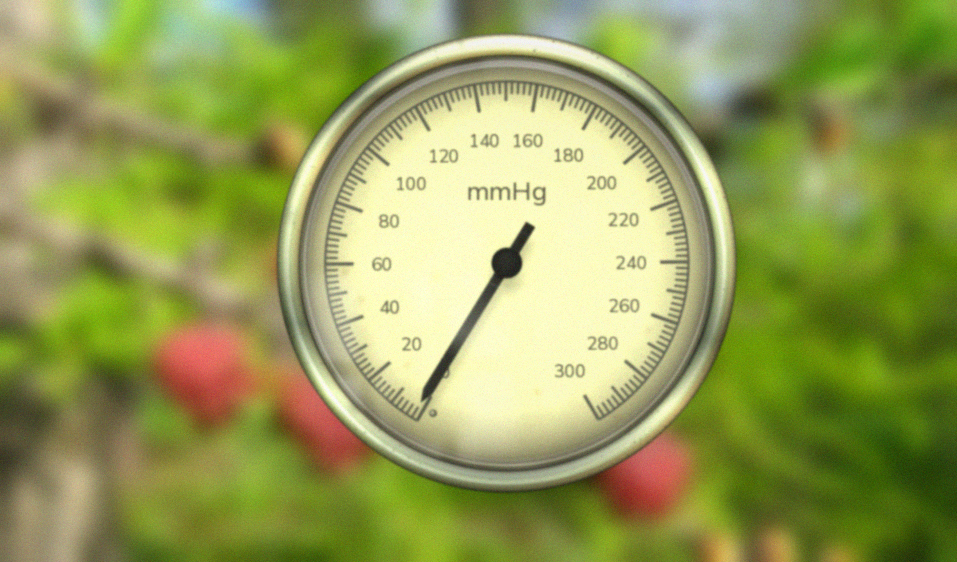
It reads 2 mmHg
